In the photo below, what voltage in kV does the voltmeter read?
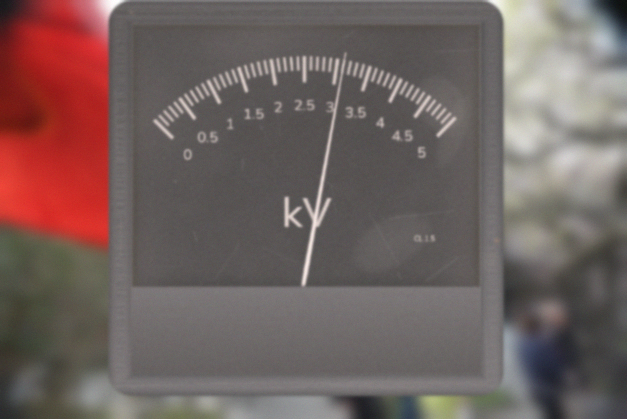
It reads 3.1 kV
